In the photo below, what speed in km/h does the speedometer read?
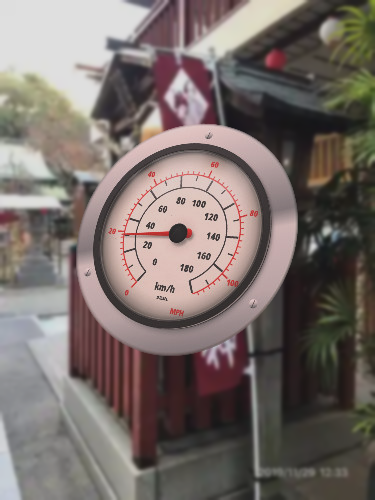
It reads 30 km/h
